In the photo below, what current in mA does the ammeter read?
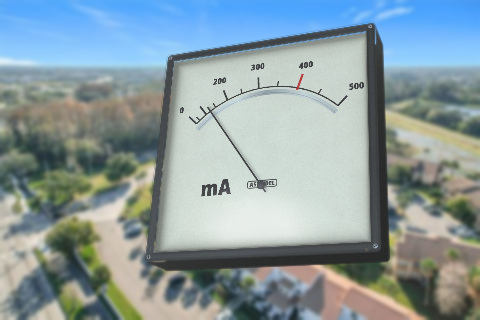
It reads 125 mA
